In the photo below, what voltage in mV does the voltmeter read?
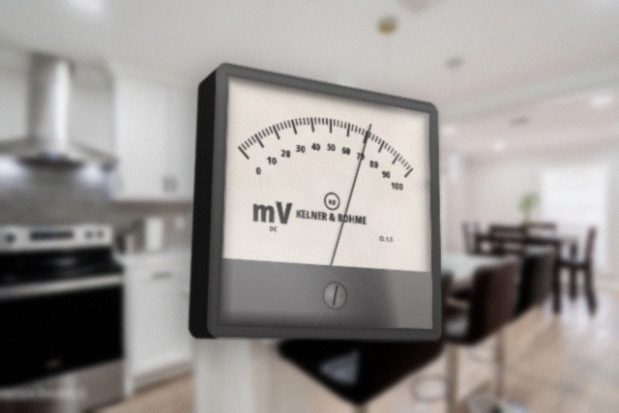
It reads 70 mV
